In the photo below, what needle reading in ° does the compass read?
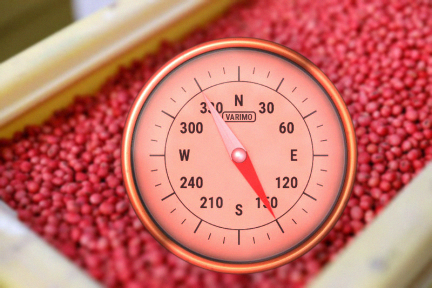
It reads 150 °
